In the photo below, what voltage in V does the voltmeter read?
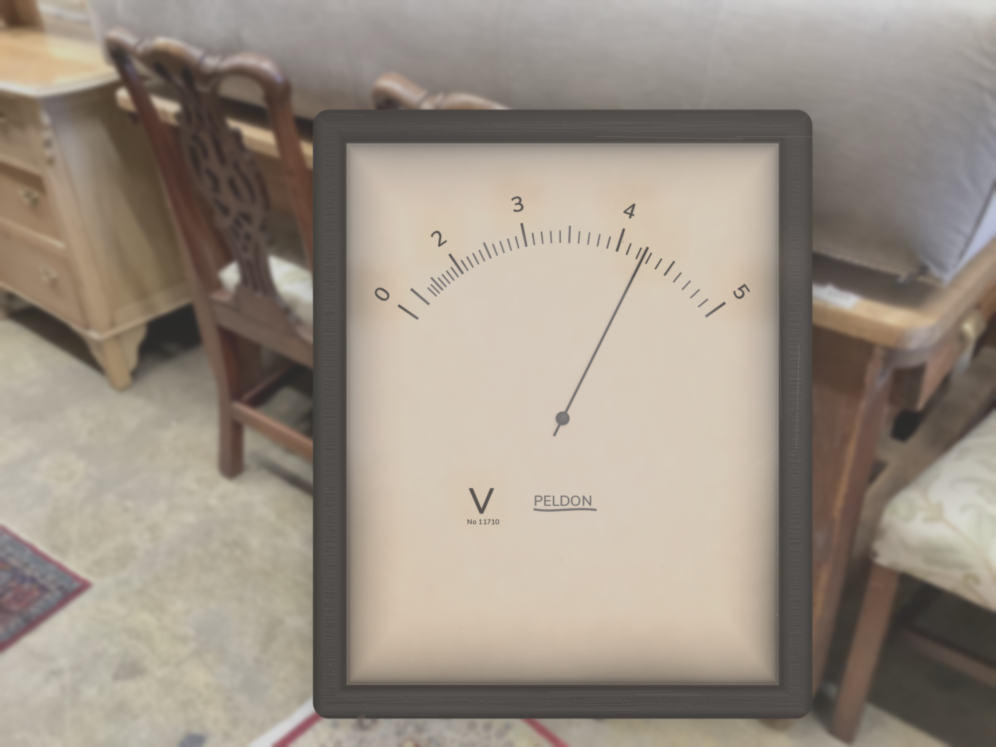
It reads 4.25 V
